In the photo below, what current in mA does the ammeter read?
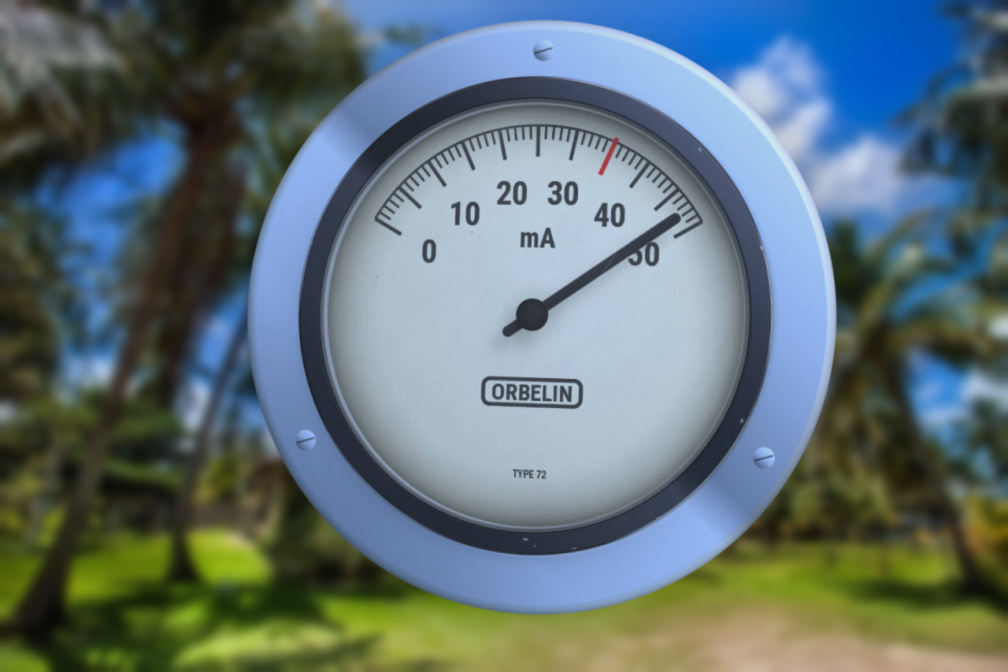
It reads 48 mA
